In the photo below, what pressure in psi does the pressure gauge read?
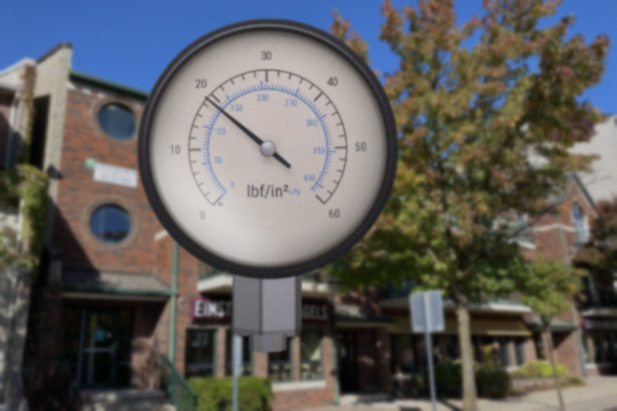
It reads 19 psi
